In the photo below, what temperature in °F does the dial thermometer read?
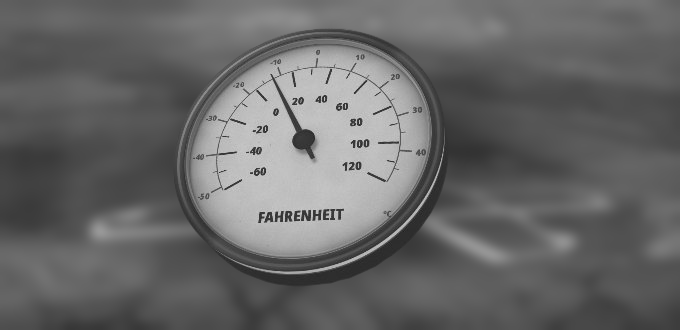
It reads 10 °F
